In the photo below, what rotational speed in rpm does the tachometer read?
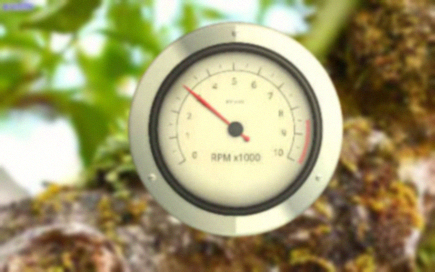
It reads 3000 rpm
